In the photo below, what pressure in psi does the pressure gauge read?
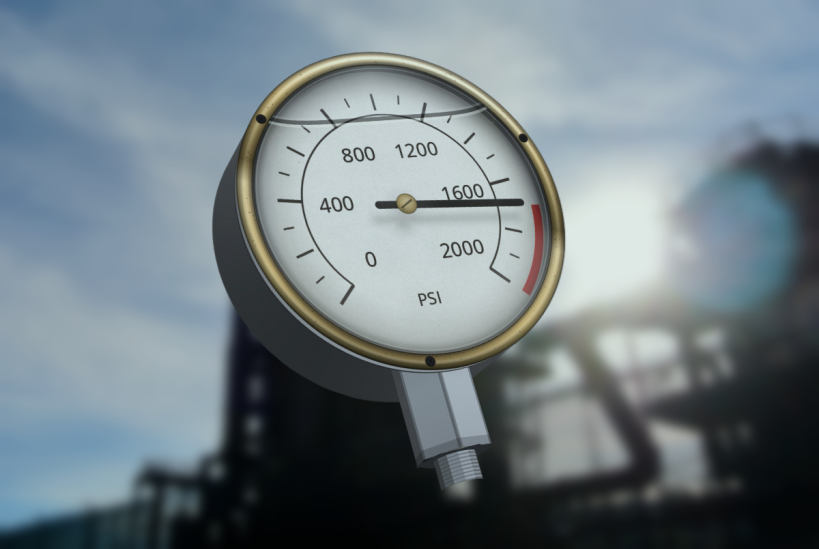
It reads 1700 psi
